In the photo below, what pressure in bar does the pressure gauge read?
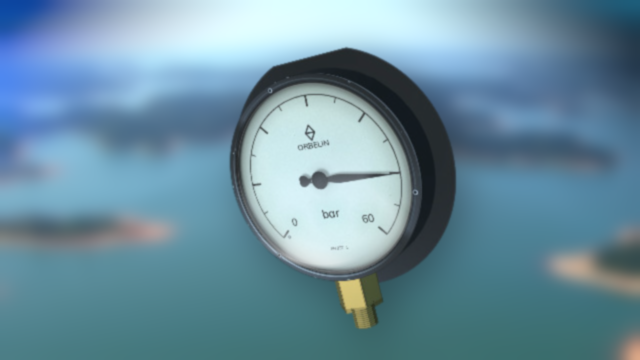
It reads 50 bar
